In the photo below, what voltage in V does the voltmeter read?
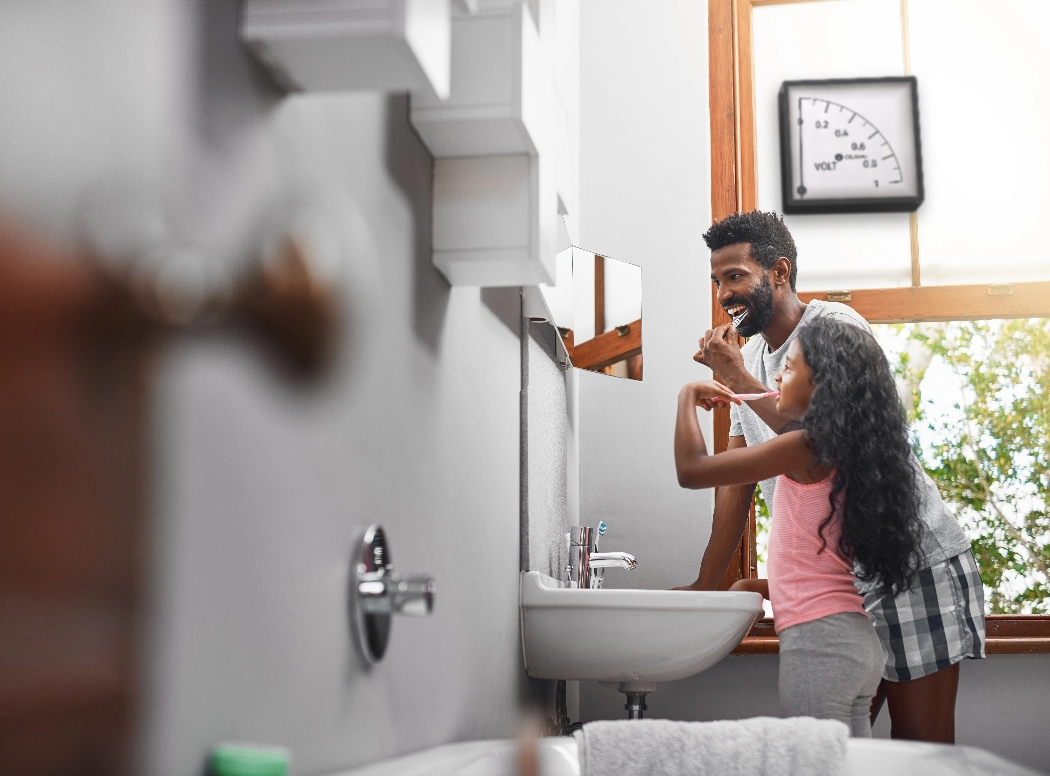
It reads 0 V
